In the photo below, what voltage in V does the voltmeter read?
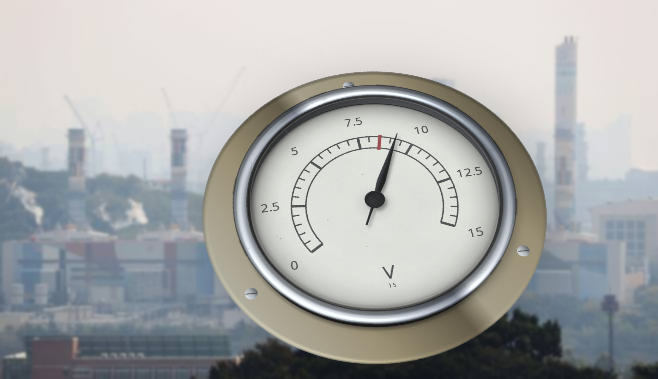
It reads 9.25 V
